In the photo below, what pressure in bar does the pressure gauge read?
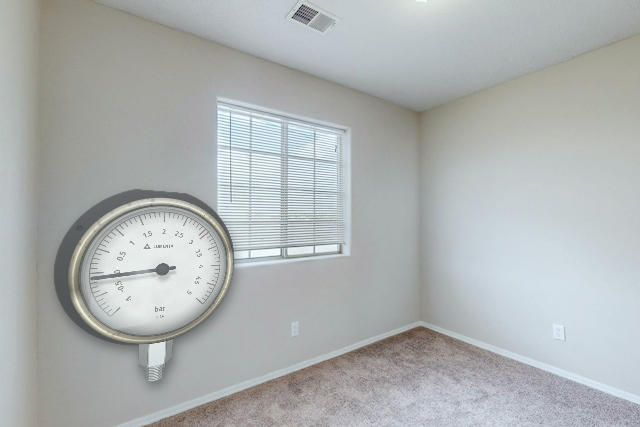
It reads -0.1 bar
